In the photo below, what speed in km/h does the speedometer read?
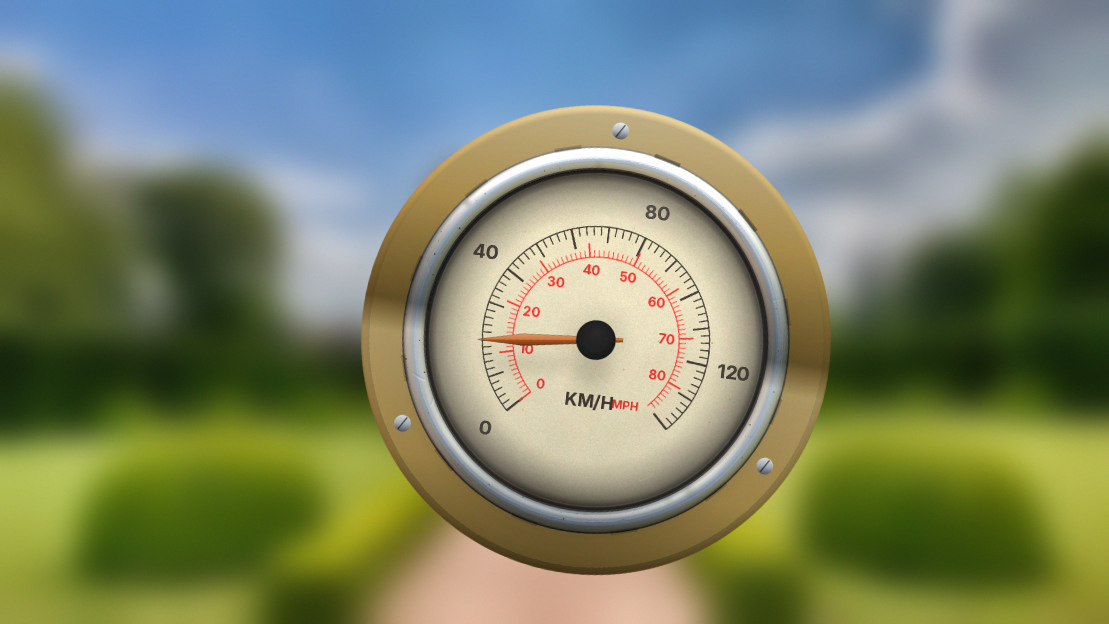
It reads 20 km/h
